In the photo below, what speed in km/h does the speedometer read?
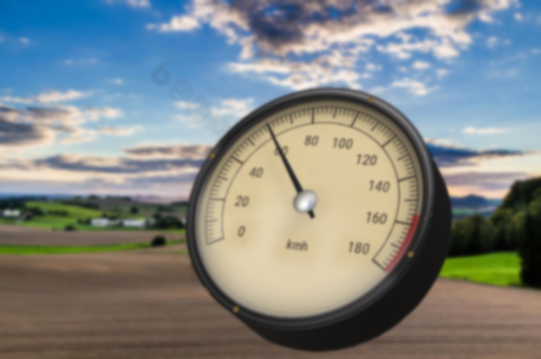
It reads 60 km/h
